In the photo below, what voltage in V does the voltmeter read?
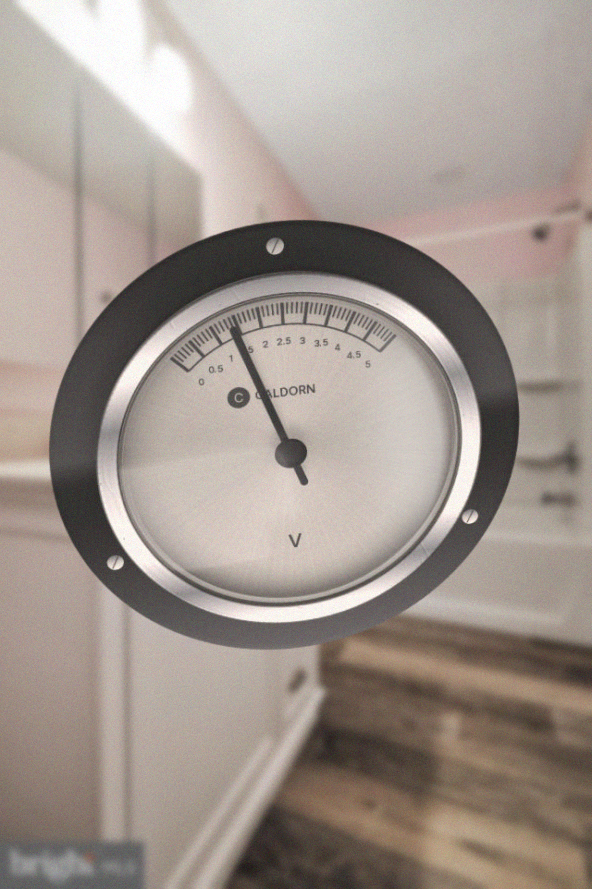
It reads 1.4 V
